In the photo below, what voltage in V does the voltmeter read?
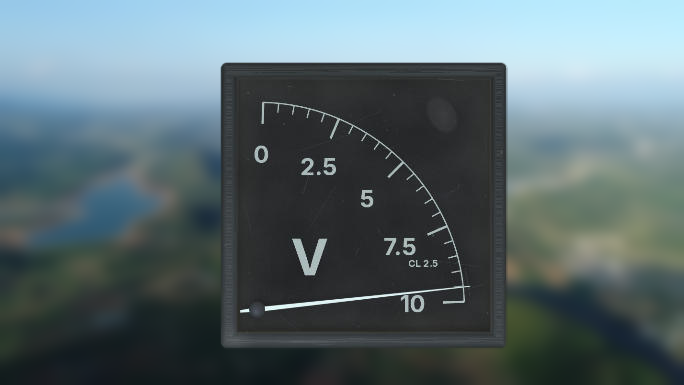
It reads 9.5 V
